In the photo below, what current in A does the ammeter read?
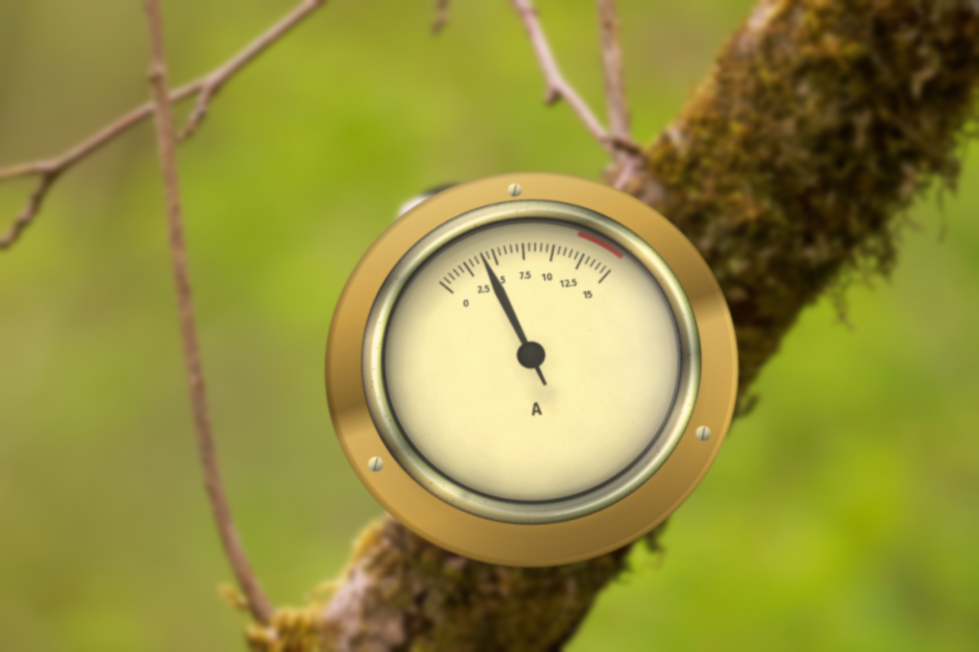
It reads 4 A
